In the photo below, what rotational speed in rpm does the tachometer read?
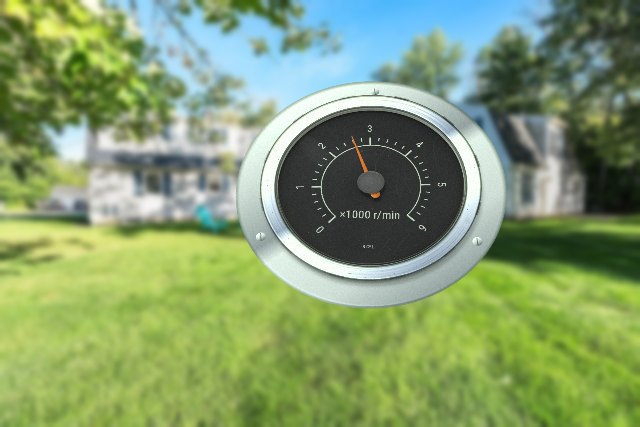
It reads 2600 rpm
